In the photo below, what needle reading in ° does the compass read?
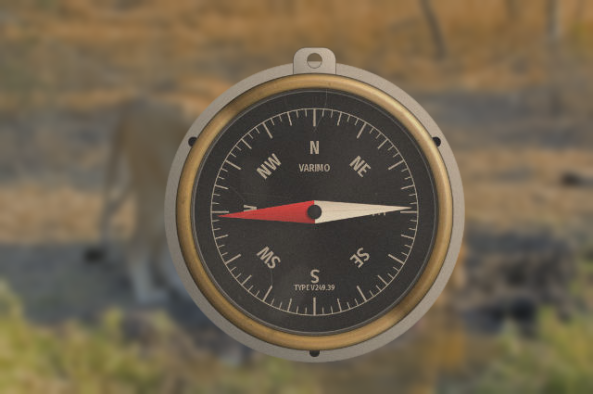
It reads 267.5 °
